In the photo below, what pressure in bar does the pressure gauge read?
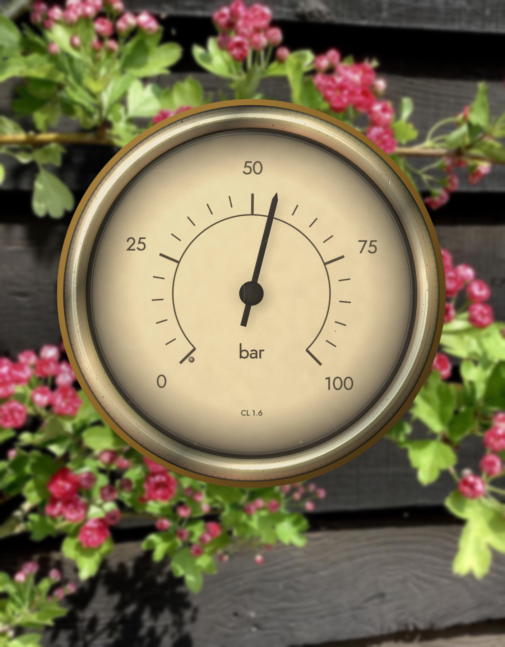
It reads 55 bar
